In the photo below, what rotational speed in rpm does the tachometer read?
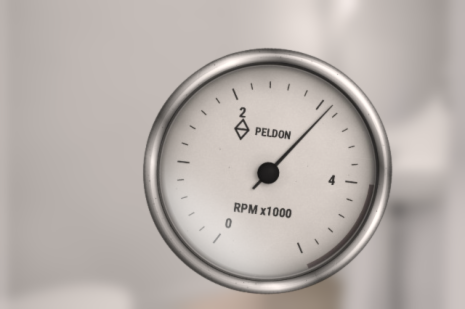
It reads 3100 rpm
